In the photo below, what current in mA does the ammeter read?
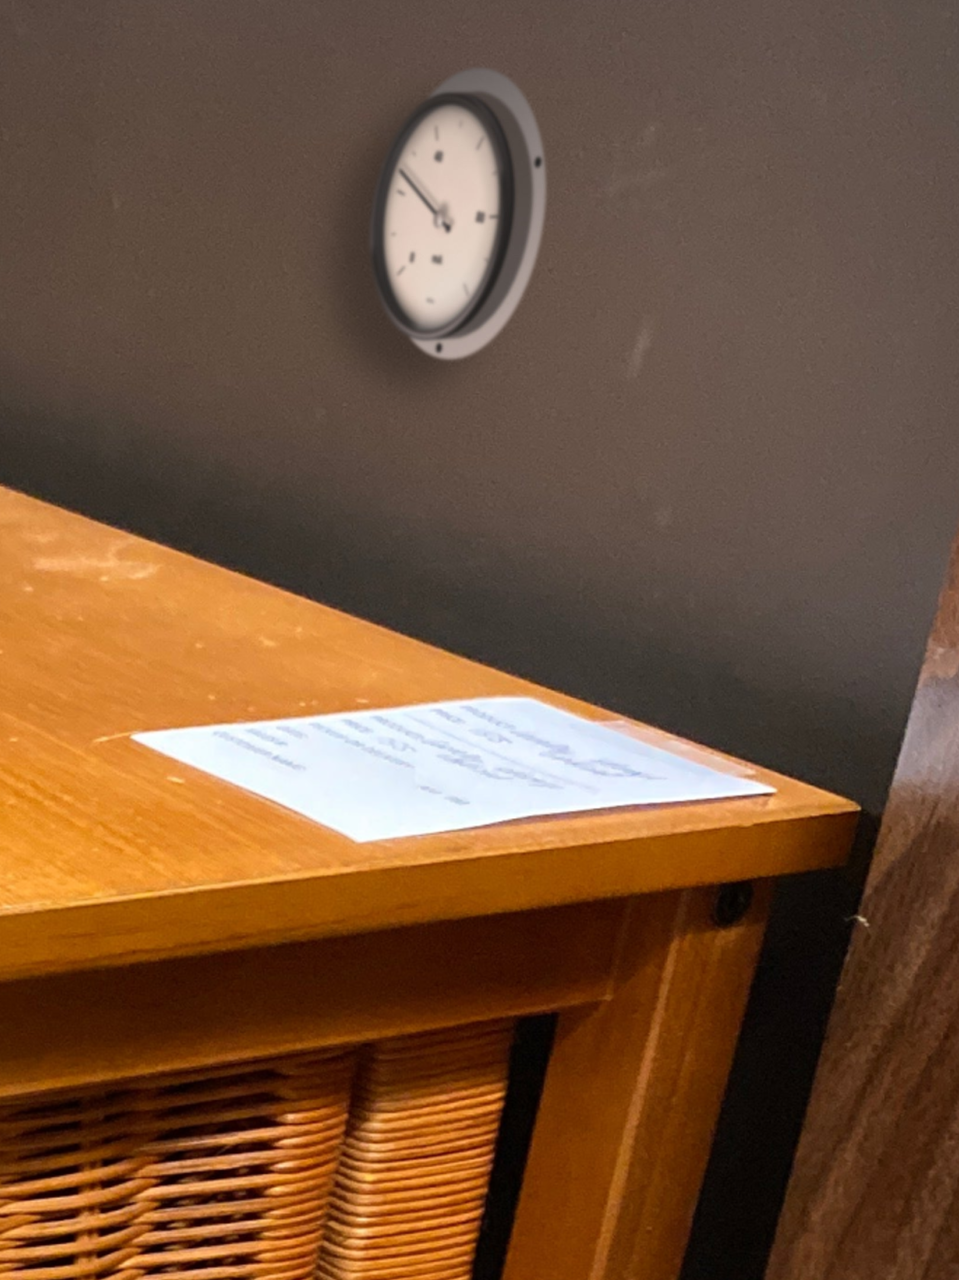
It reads 25 mA
